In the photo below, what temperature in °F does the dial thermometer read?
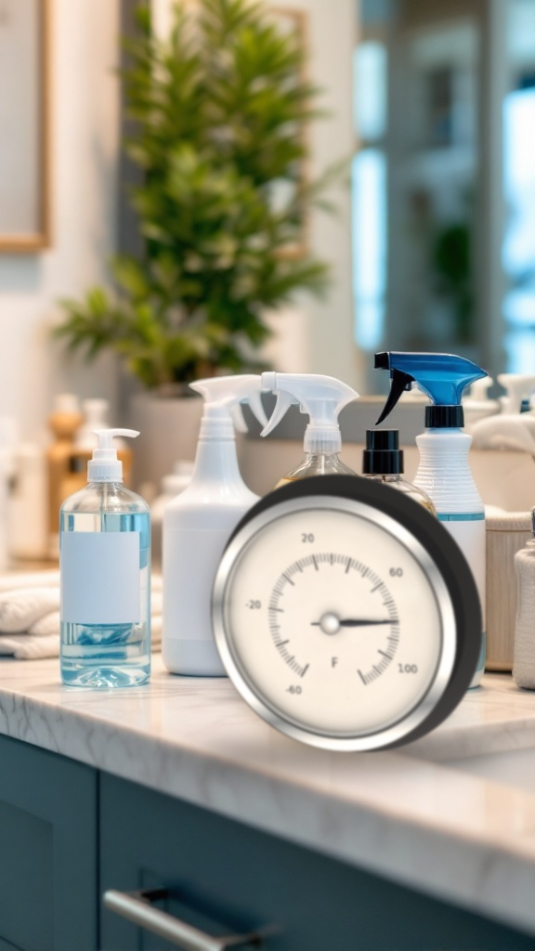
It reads 80 °F
